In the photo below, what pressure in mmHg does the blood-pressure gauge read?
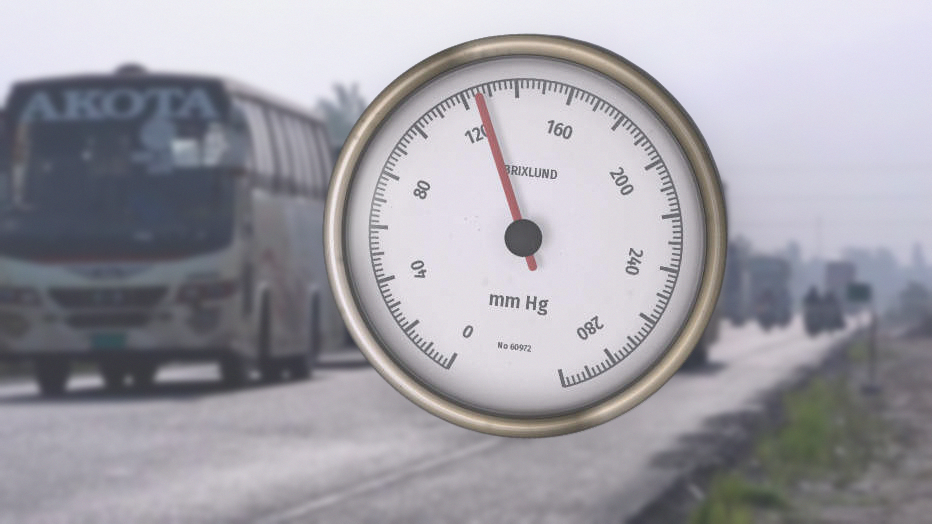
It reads 126 mmHg
